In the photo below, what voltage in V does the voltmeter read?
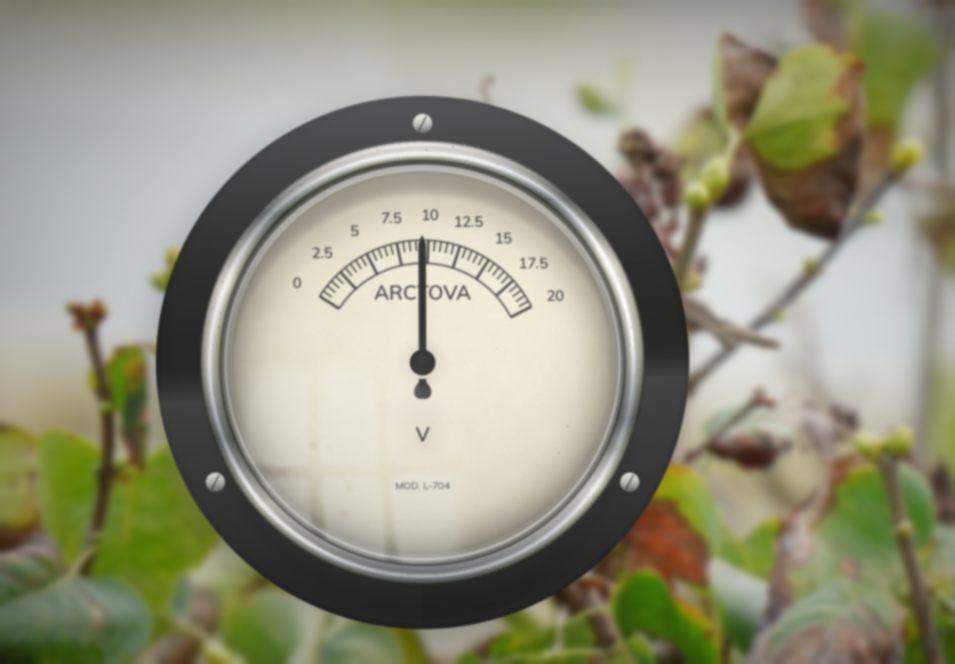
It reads 9.5 V
